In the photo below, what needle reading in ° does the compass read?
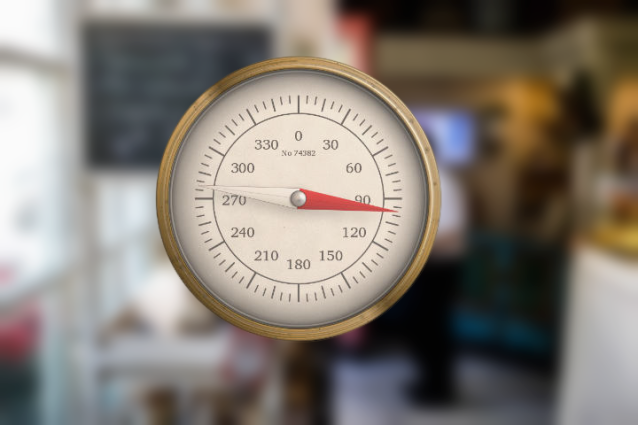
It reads 97.5 °
